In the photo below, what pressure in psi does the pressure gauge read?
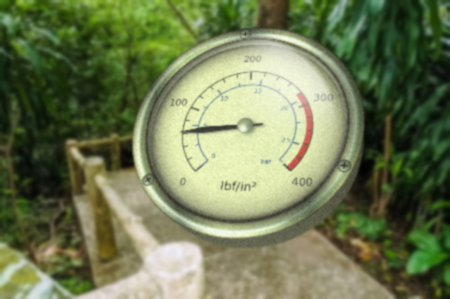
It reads 60 psi
